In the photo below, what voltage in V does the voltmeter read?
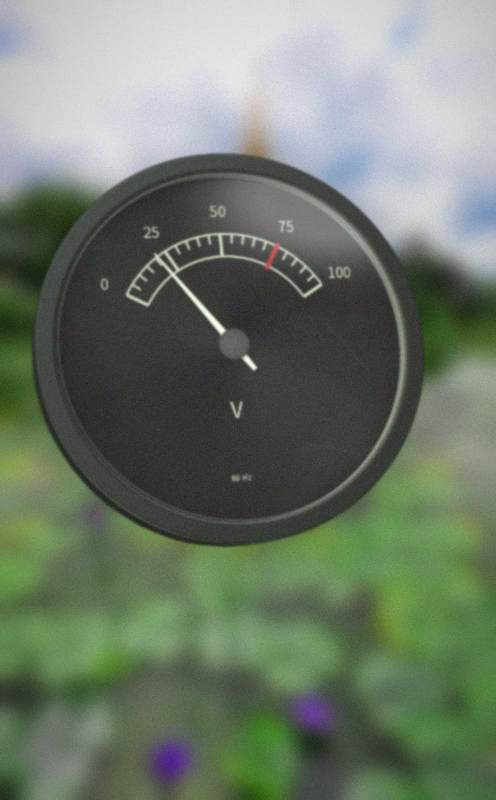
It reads 20 V
